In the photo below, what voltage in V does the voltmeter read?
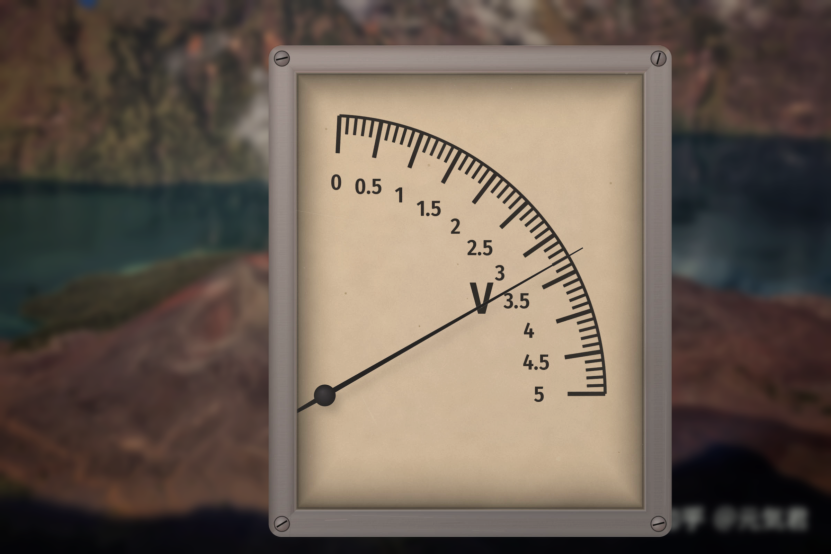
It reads 3.3 V
